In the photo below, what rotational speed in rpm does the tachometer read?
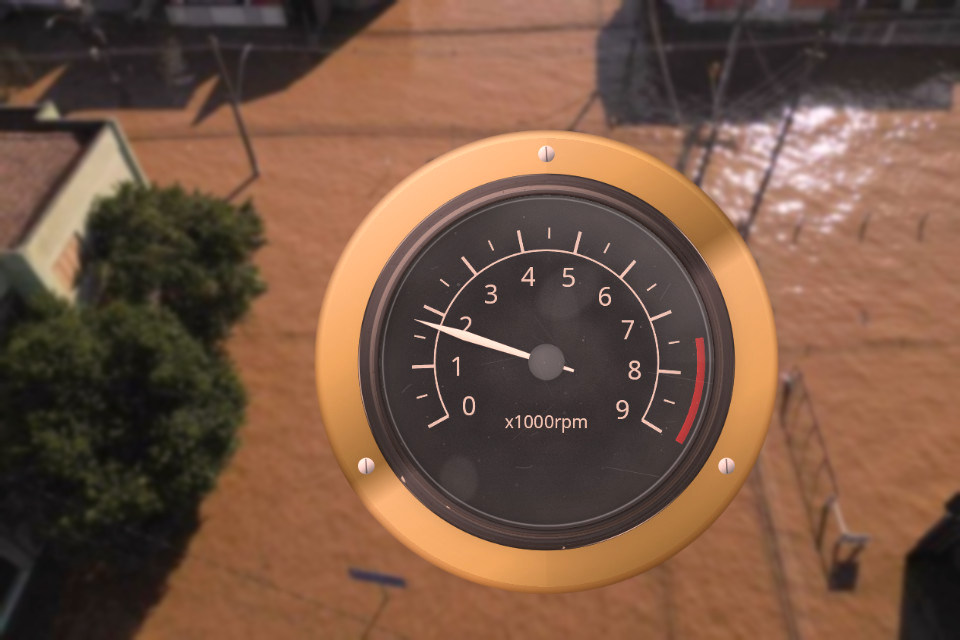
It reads 1750 rpm
